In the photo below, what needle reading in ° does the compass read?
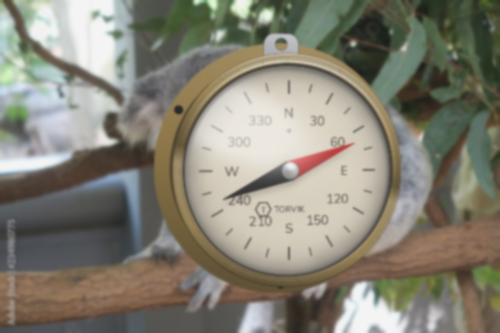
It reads 67.5 °
